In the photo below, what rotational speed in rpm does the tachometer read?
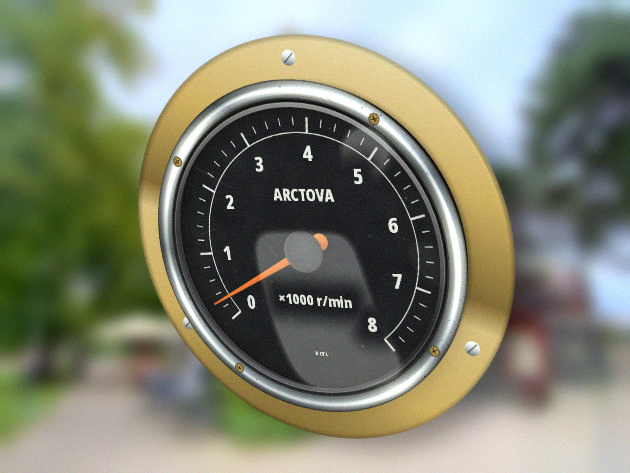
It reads 300 rpm
